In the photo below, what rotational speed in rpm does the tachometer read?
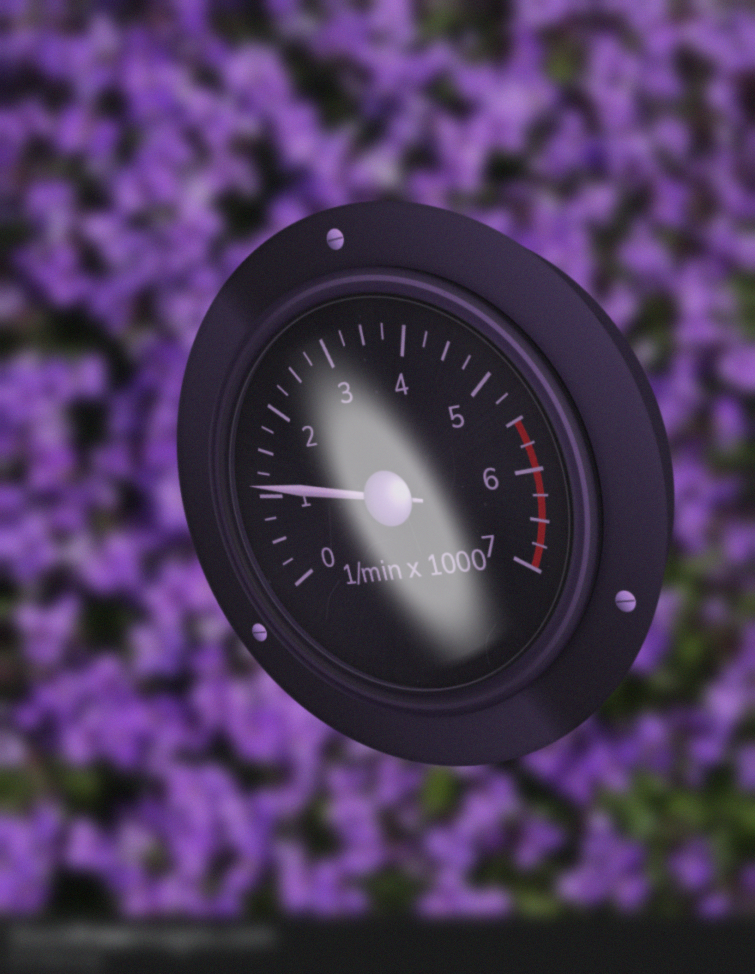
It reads 1125 rpm
